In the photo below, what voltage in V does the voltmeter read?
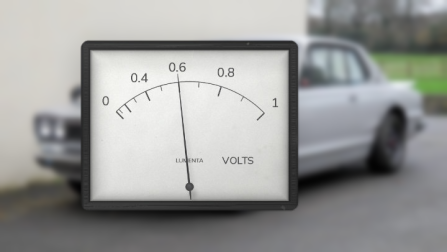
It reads 0.6 V
